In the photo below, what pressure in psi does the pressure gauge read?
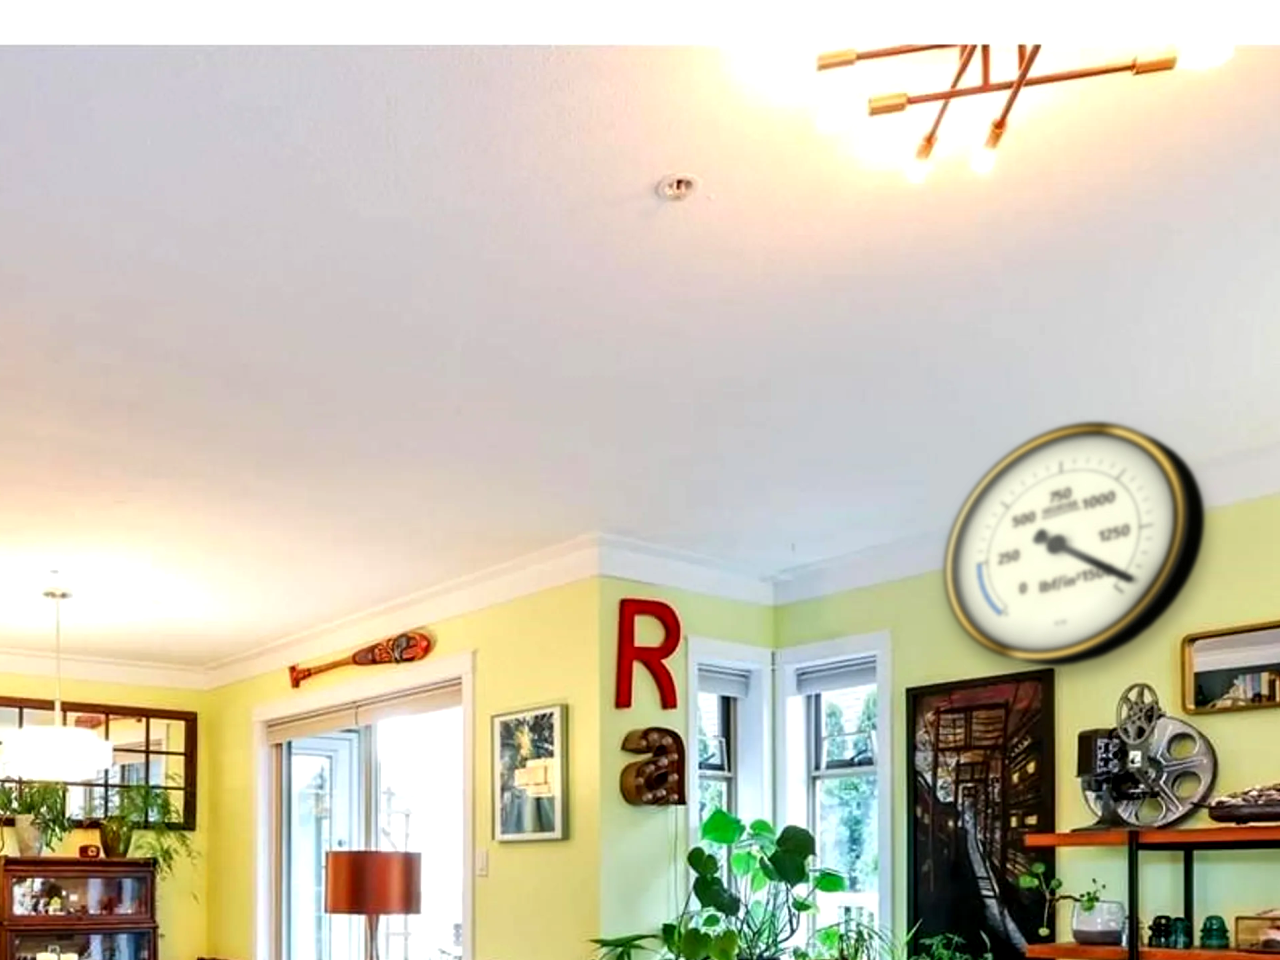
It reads 1450 psi
